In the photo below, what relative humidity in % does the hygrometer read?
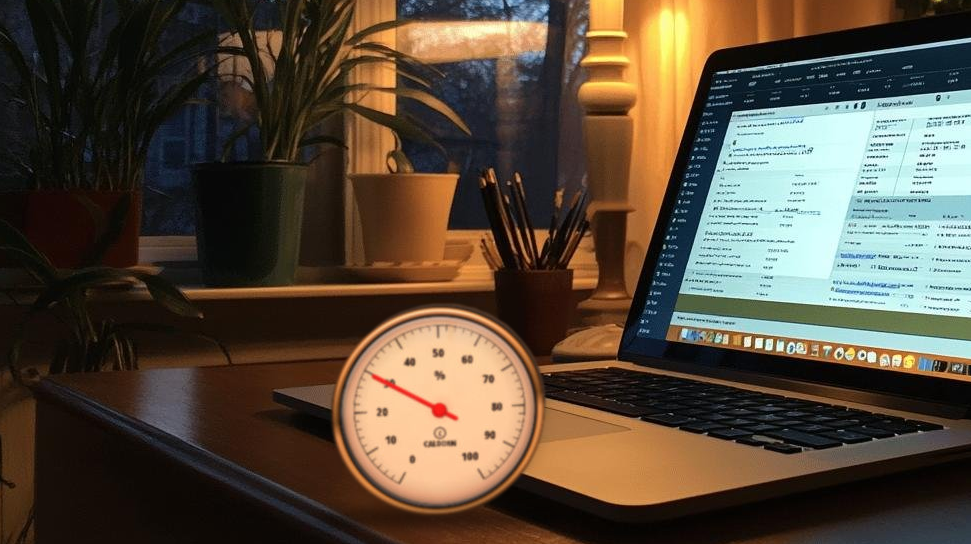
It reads 30 %
